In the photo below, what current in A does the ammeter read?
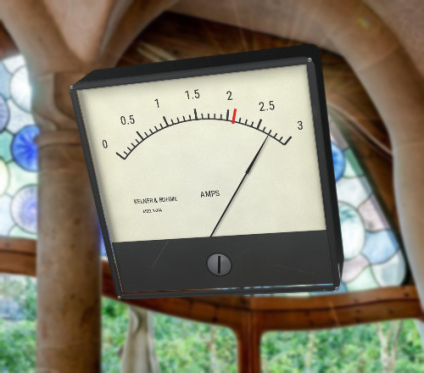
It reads 2.7 A
